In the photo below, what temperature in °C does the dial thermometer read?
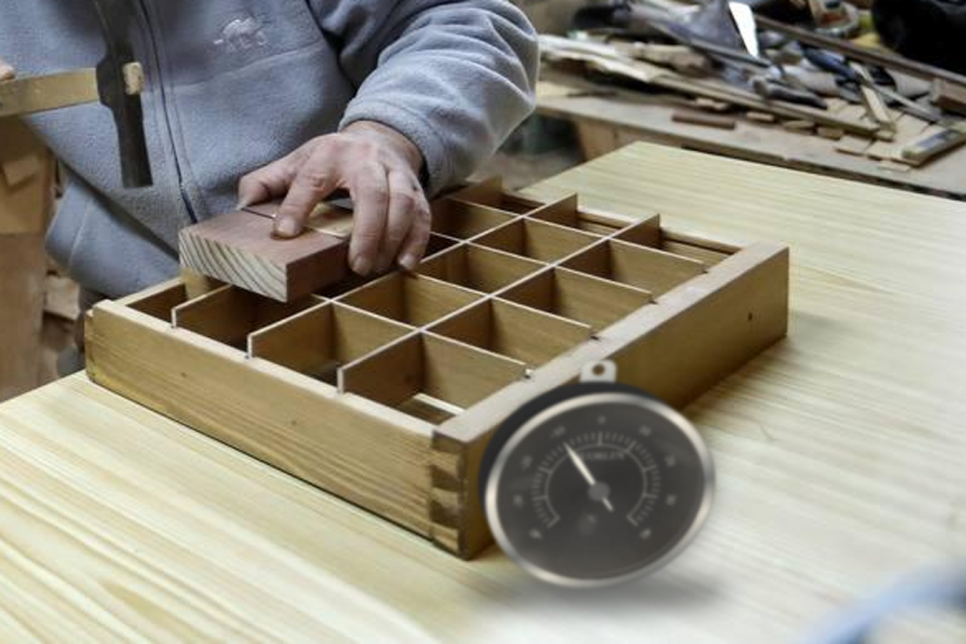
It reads -10 °C
